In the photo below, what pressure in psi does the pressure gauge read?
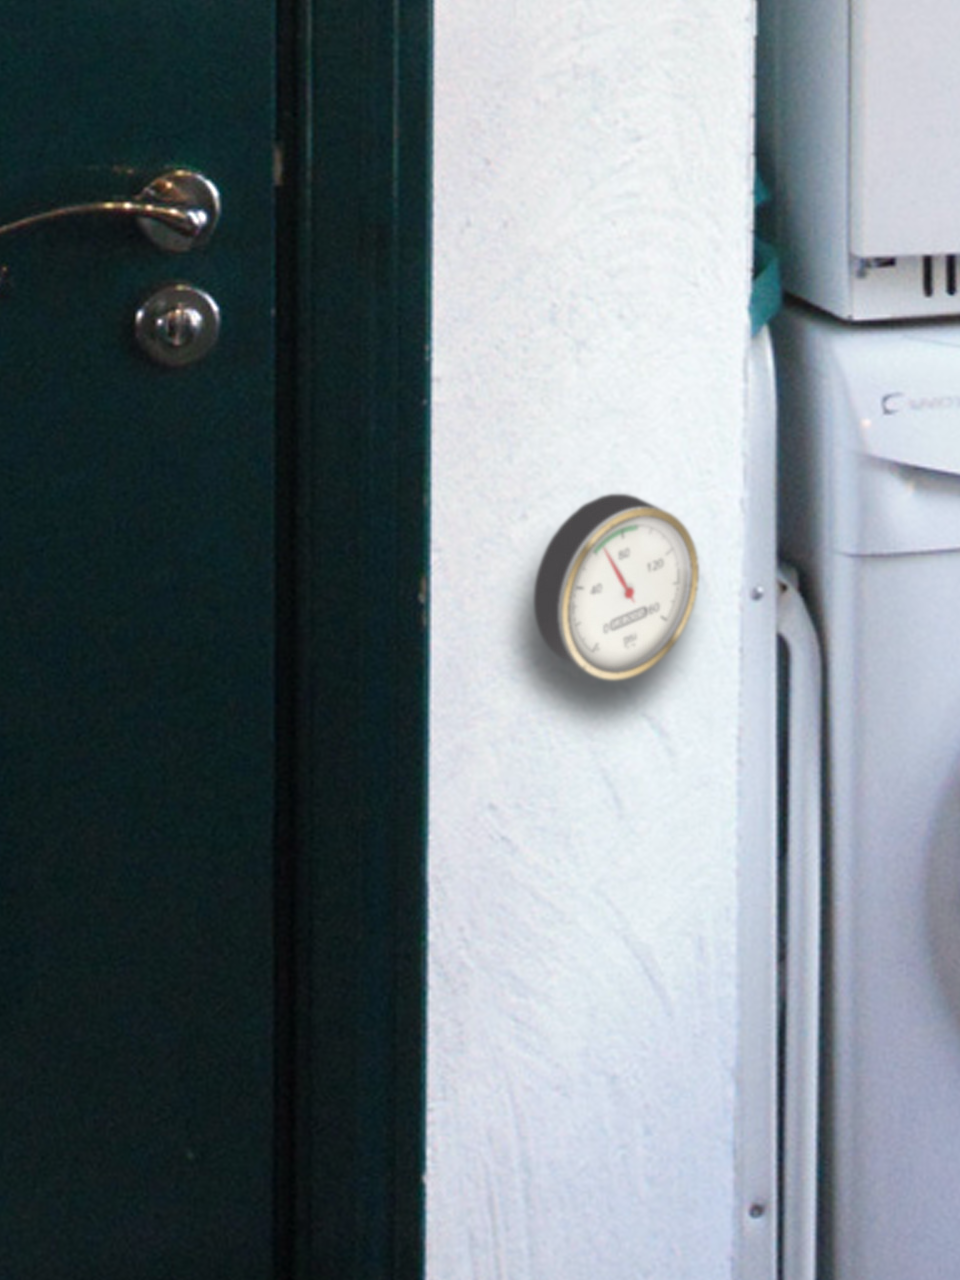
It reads 65 psi
